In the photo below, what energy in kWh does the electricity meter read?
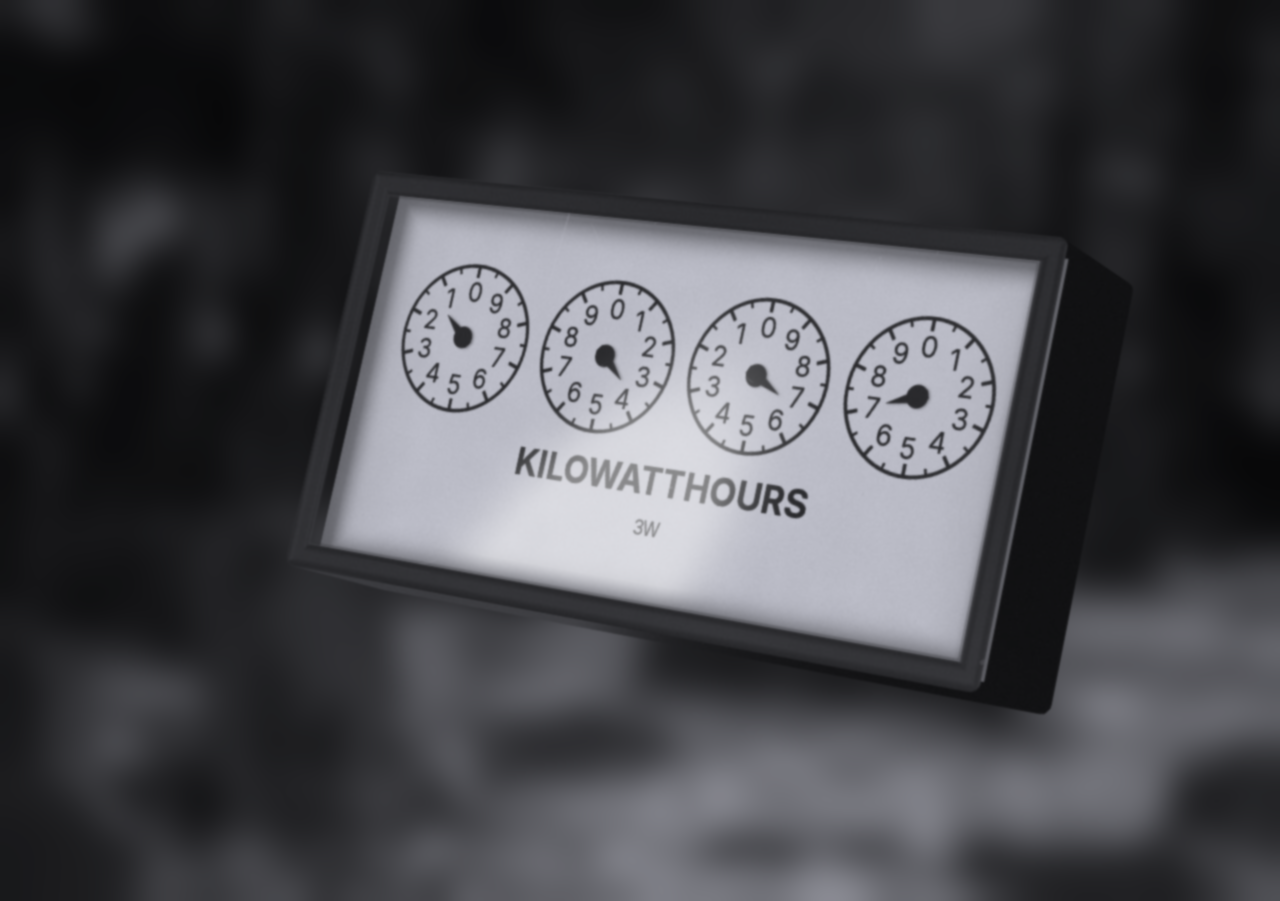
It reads 1367 kWh
